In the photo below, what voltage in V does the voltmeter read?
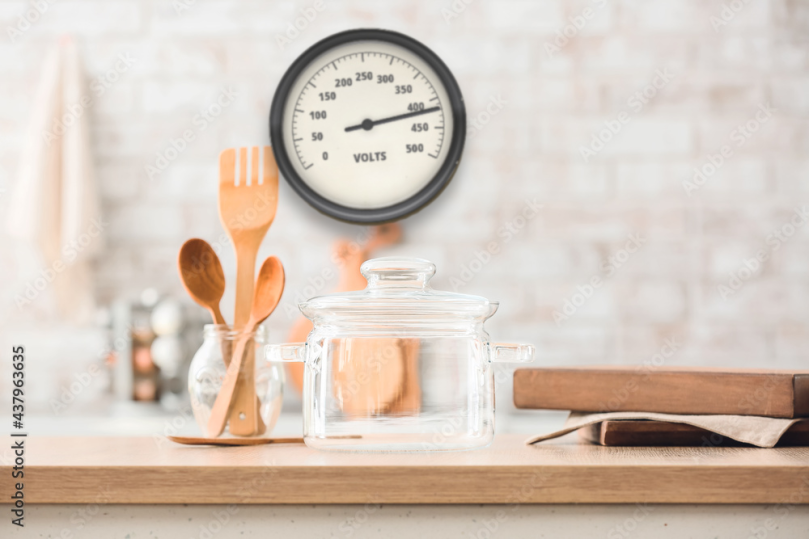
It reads 420 V
